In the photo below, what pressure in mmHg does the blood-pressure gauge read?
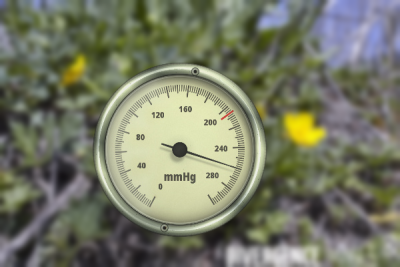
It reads 260 mmHg
